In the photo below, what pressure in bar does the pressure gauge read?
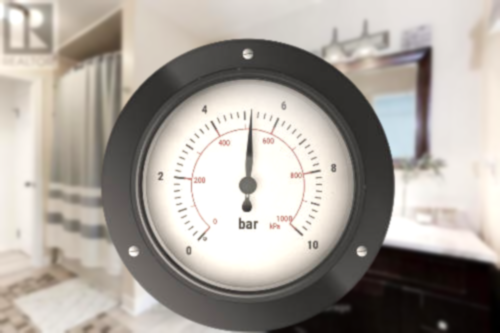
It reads 5.2 bar
